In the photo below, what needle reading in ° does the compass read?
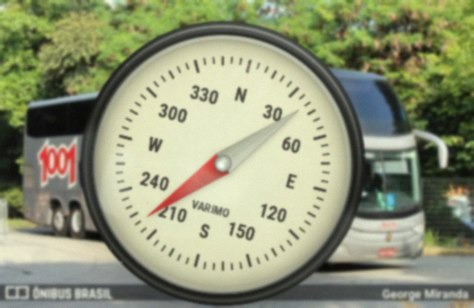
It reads 220 °
